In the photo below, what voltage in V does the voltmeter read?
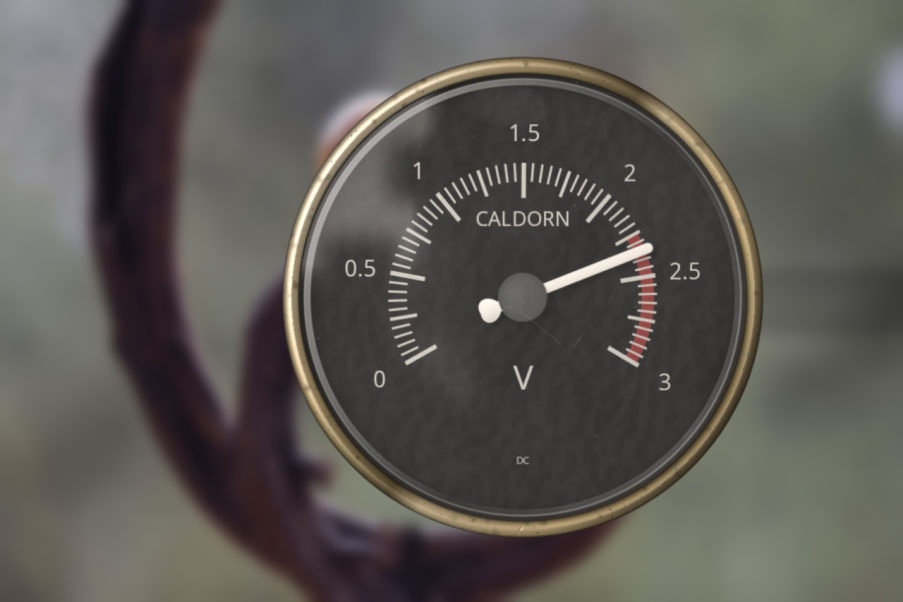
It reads 2.35 V
